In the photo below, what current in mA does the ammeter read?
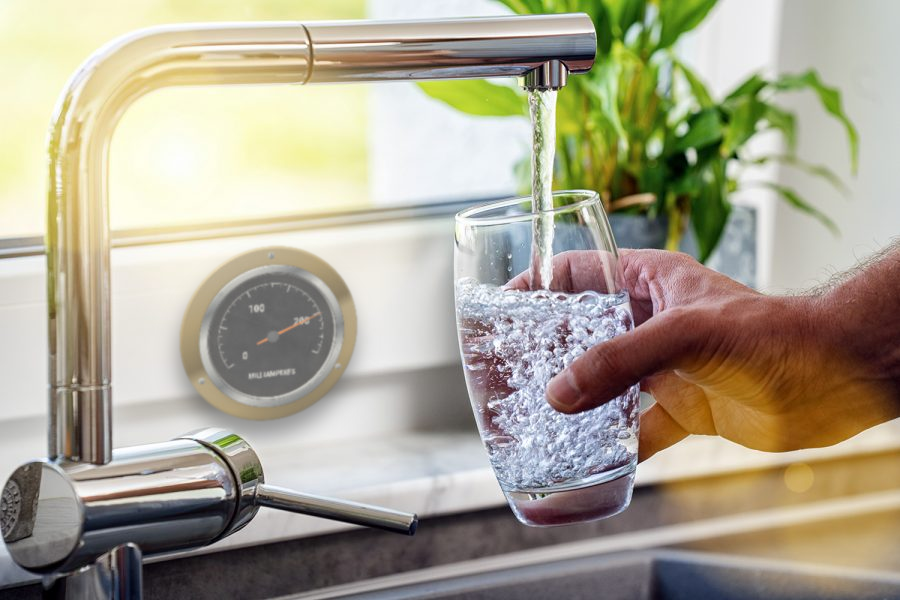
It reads 200 mA
